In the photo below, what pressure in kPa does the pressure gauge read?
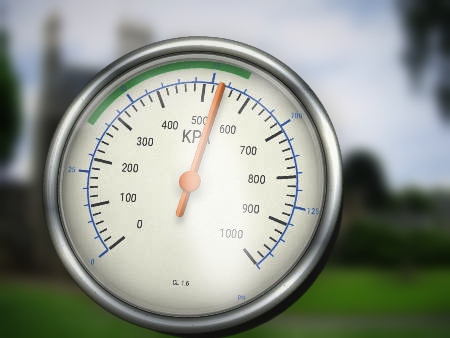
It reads 540 kPa
